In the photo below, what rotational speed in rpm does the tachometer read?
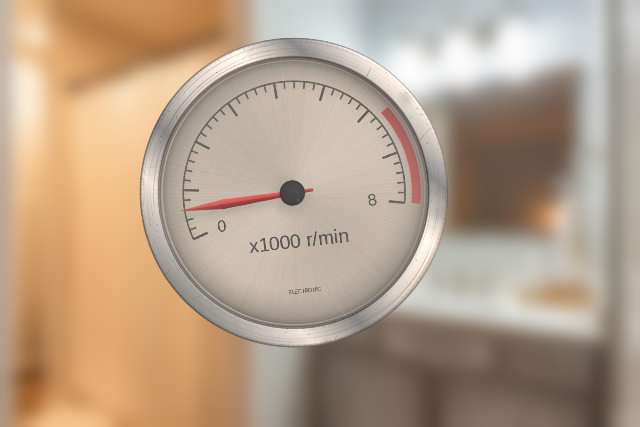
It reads 600 rpm
